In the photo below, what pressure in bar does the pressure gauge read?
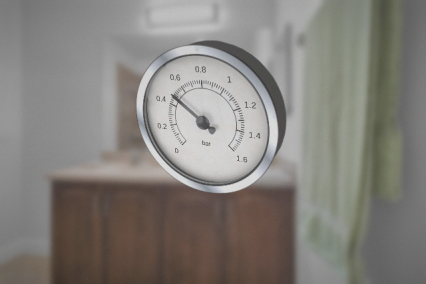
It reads 0.5 bar
